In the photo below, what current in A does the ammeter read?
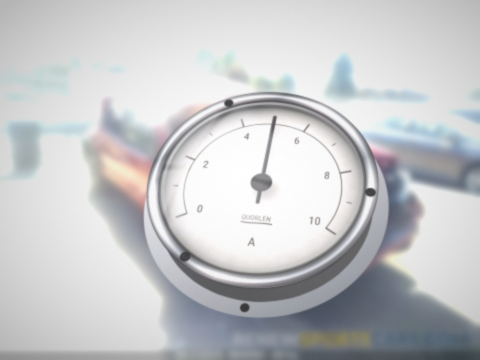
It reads 5 A
